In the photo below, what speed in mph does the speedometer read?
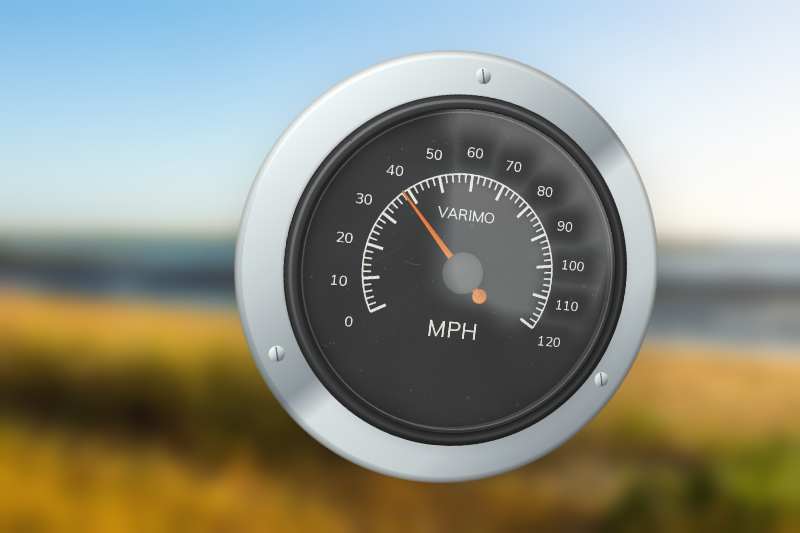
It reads 38 mph
